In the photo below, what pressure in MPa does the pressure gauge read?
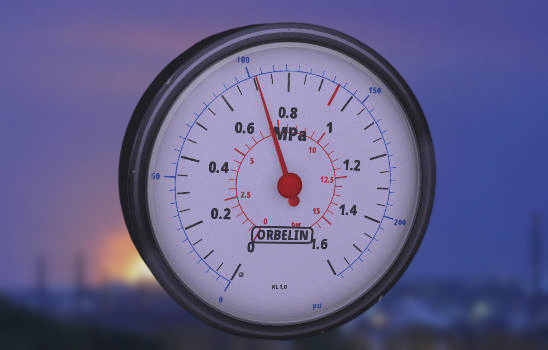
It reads 0.7 MPa
